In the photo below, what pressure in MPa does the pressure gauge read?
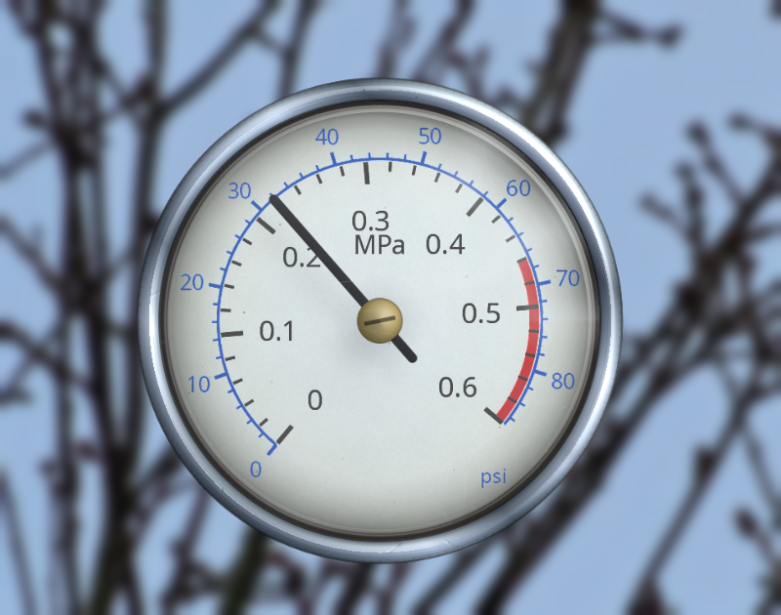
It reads 0.22 MPa
